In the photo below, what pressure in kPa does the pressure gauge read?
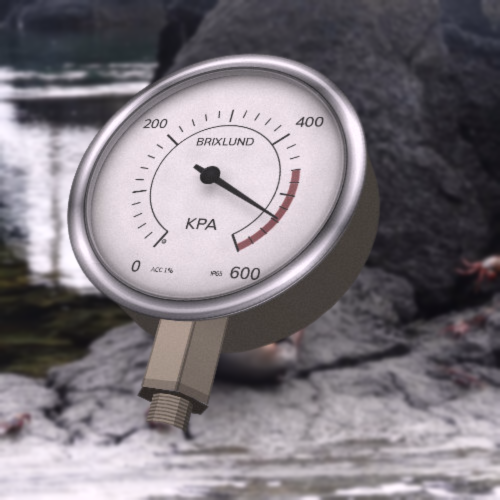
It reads 540 kPa
